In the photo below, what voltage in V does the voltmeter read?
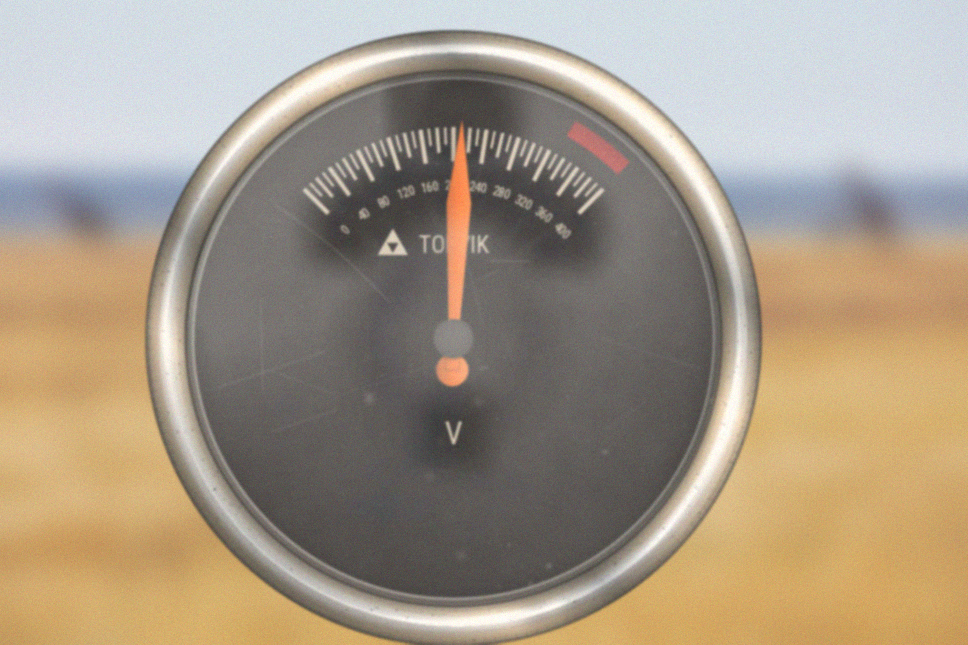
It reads 210 V
